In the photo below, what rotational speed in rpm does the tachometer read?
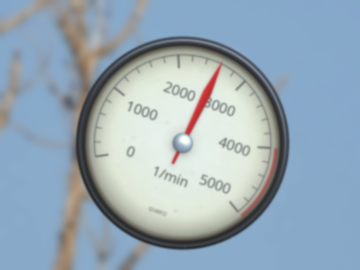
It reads 2600 rpm
